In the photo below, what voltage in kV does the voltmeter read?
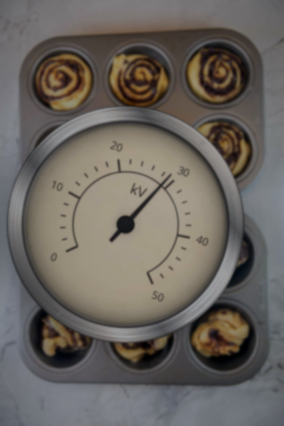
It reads 29 kV
